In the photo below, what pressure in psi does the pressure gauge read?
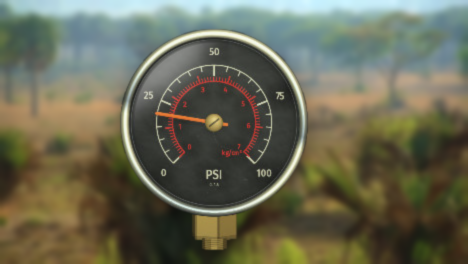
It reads 20 psi
